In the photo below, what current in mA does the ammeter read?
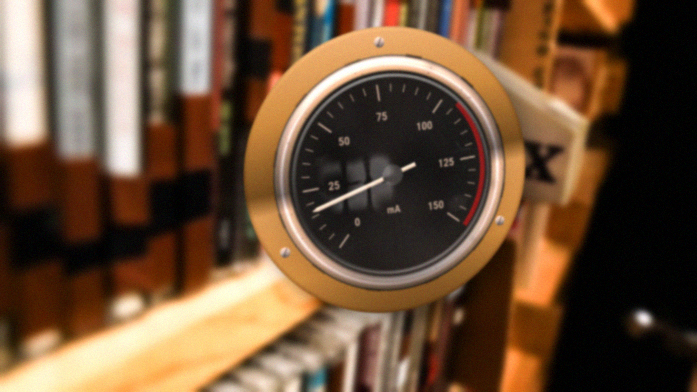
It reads 17.5 mA
